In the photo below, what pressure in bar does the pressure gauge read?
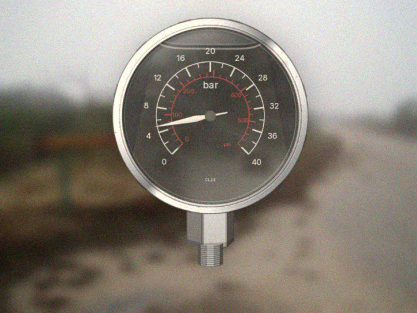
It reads 5 bar
